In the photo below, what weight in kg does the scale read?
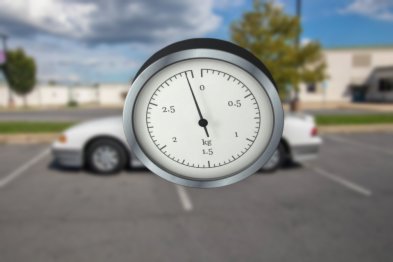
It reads 2.95 kg
